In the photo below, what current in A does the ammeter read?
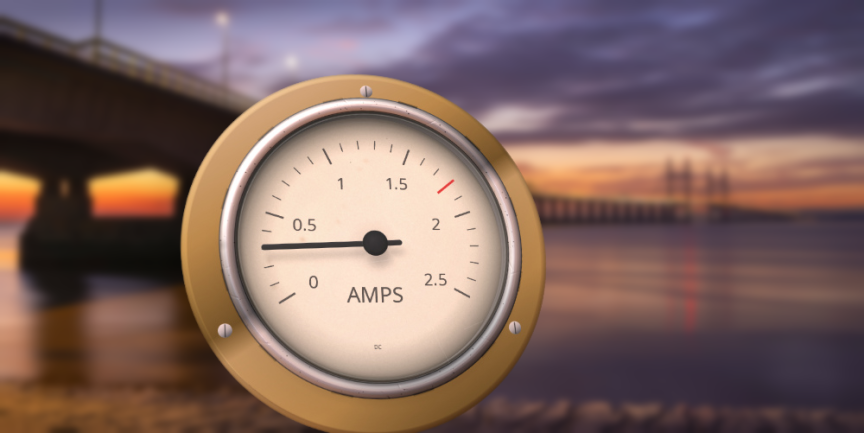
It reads 0.3 A
